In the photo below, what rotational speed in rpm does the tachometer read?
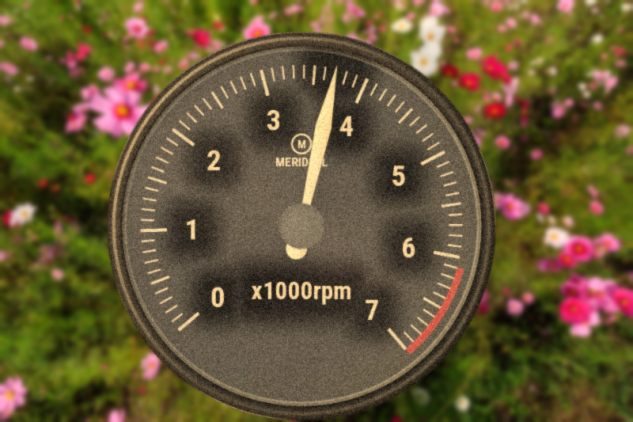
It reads 3700 rpm
